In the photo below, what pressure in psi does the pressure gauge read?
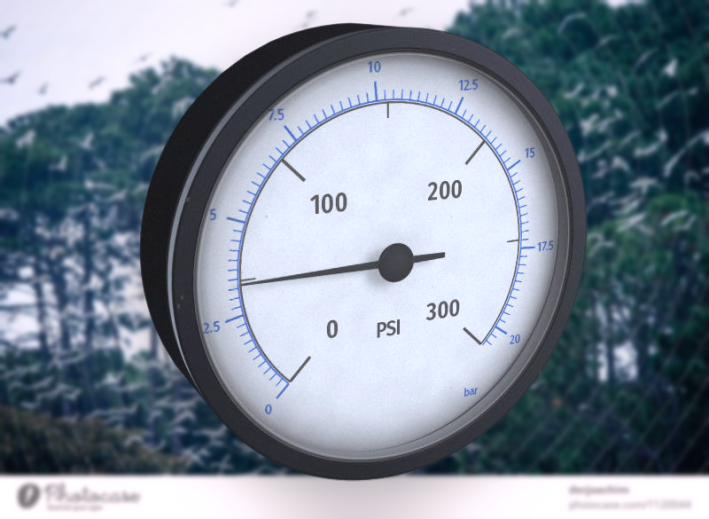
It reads 50 psi
